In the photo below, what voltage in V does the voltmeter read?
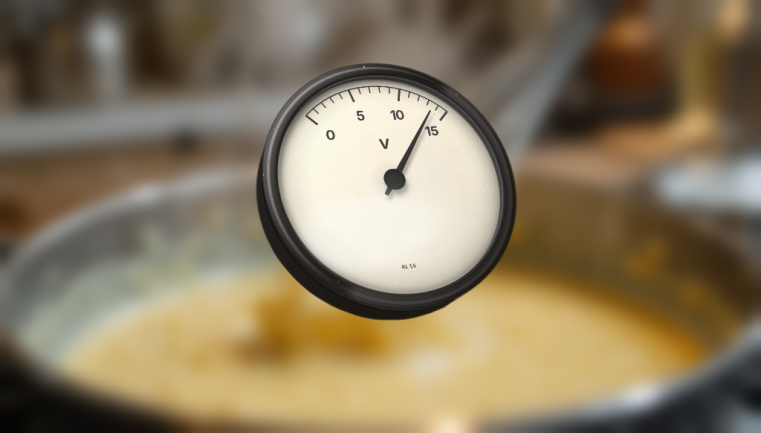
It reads 13.5 V
